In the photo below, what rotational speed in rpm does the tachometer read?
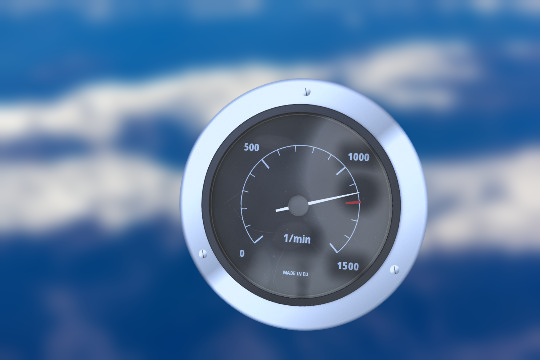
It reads 1150 rpm
